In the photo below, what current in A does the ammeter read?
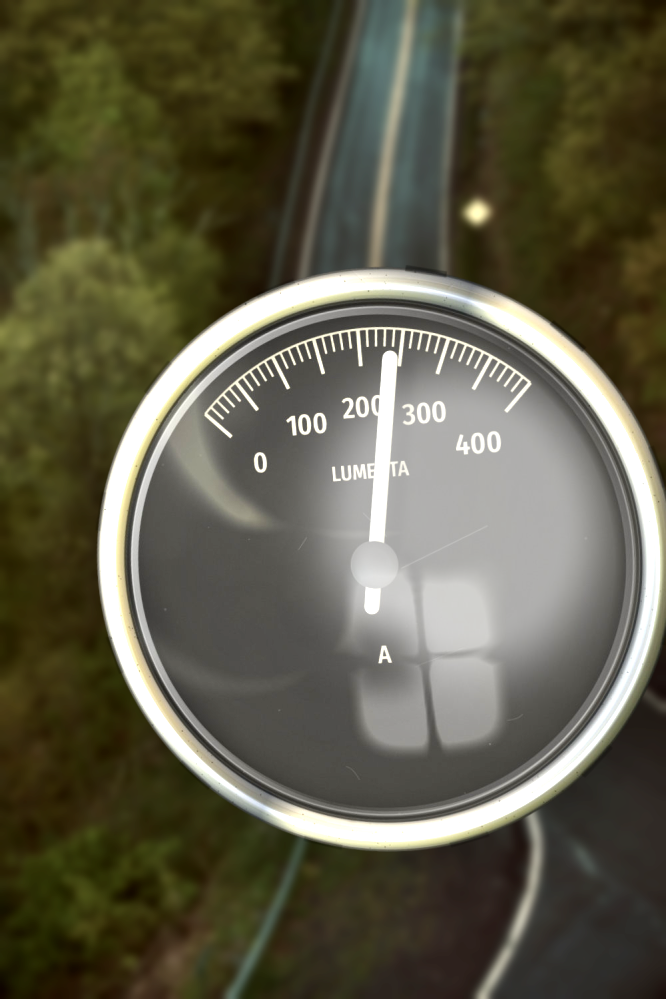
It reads 240 A
